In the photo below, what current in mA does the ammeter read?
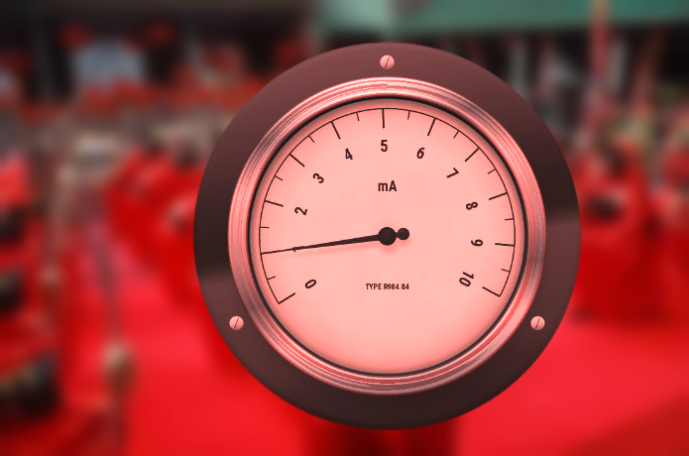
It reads 1 mA
